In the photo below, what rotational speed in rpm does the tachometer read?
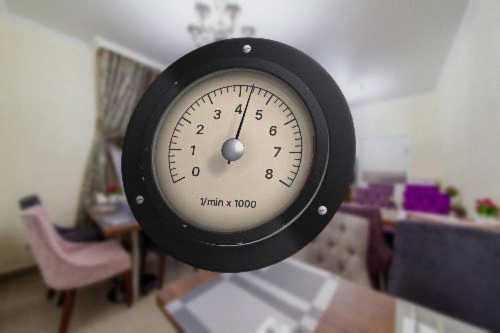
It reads 4400 rpm
